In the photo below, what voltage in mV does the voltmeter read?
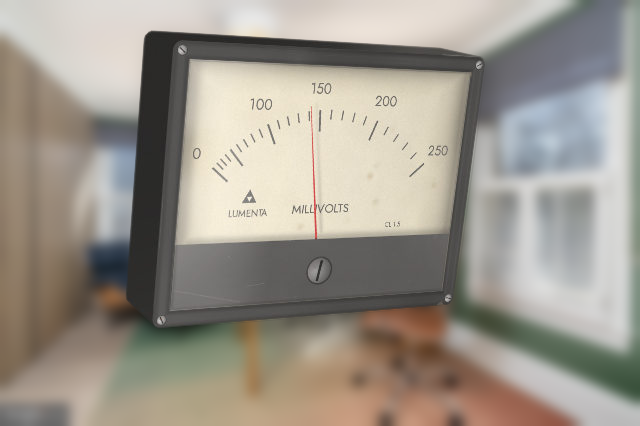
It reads 140 mV
